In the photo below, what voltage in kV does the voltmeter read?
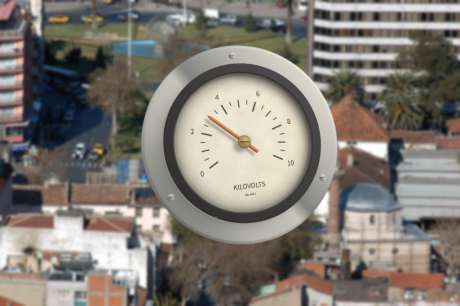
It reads 3 kV
